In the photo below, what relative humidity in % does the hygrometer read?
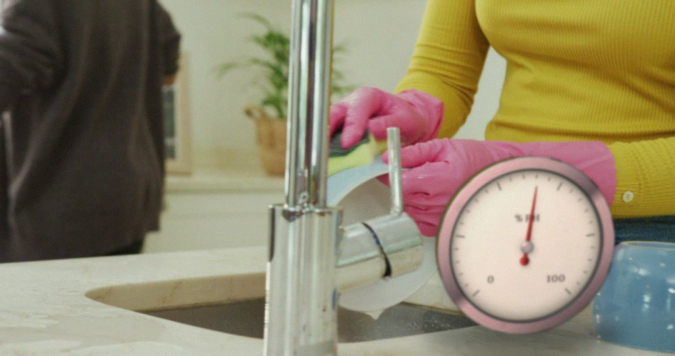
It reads 52 %
